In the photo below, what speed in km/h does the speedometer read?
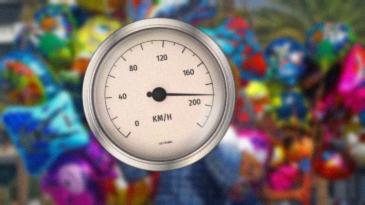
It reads 190 km/h
